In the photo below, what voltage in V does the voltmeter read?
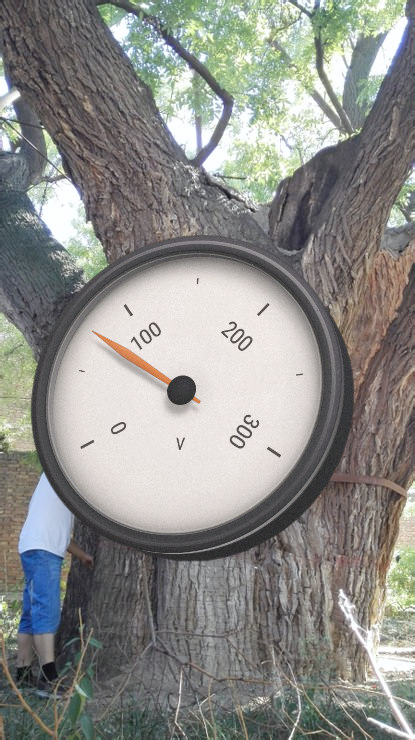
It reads 75 V
